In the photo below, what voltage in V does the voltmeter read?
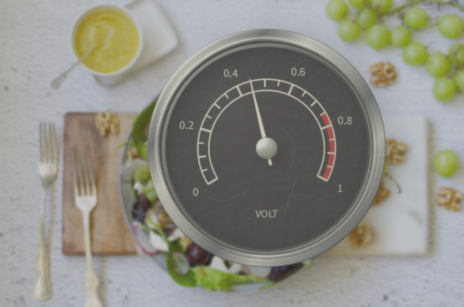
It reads 0.45 V
